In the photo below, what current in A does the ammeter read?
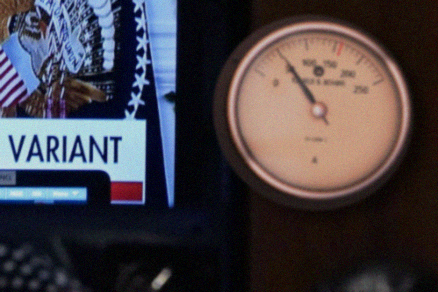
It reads 50 A
